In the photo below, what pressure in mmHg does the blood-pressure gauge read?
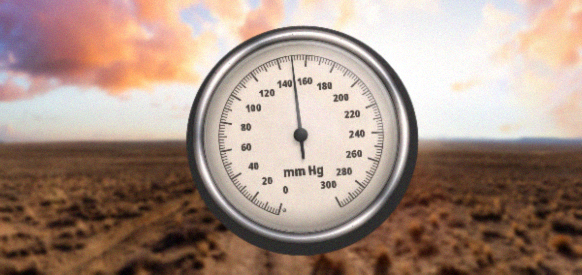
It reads 150 mmHg
